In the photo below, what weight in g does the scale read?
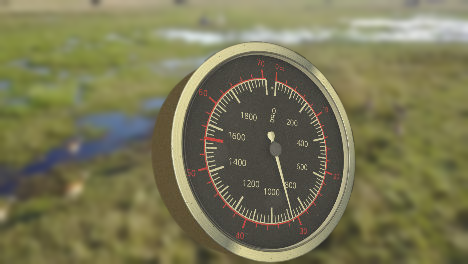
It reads 900 g
